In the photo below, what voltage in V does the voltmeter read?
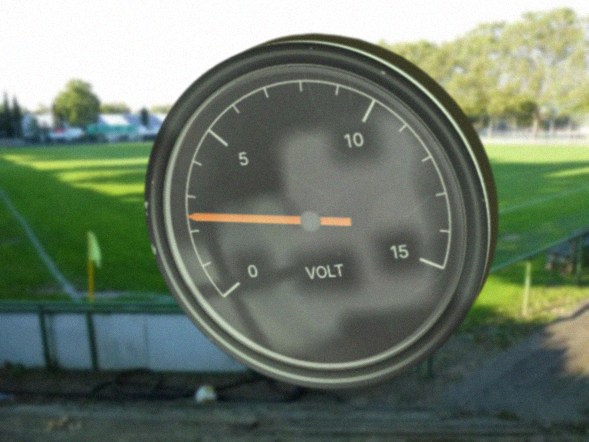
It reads 2.5 V
